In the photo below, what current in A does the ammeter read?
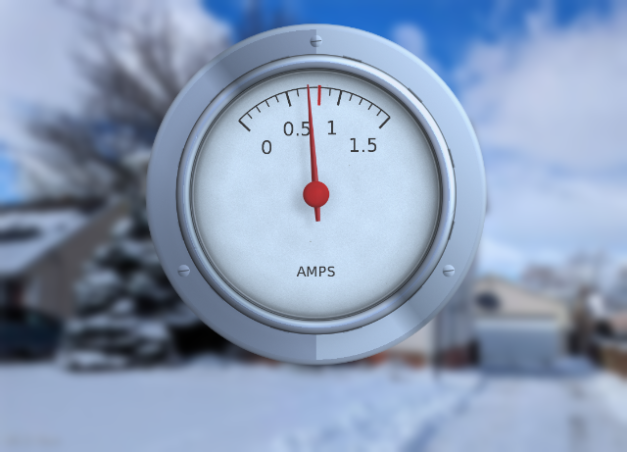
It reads 0.7 A
